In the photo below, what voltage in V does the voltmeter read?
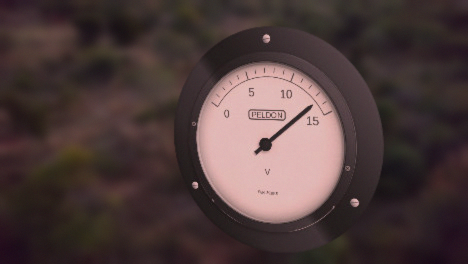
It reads 13.5 V
